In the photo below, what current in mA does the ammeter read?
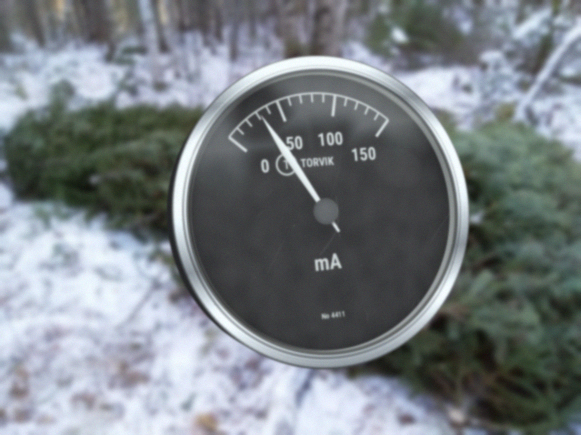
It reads 30 mA
